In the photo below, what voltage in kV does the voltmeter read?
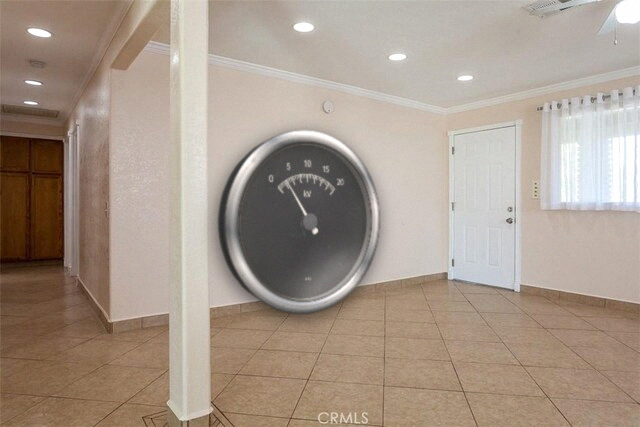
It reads 2.5 kV
